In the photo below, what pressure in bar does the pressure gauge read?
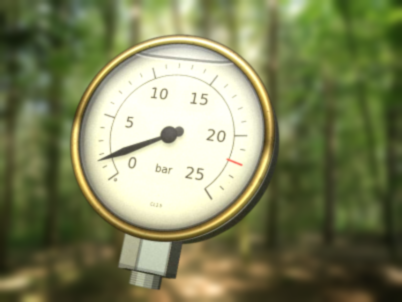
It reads 1.5 bar
